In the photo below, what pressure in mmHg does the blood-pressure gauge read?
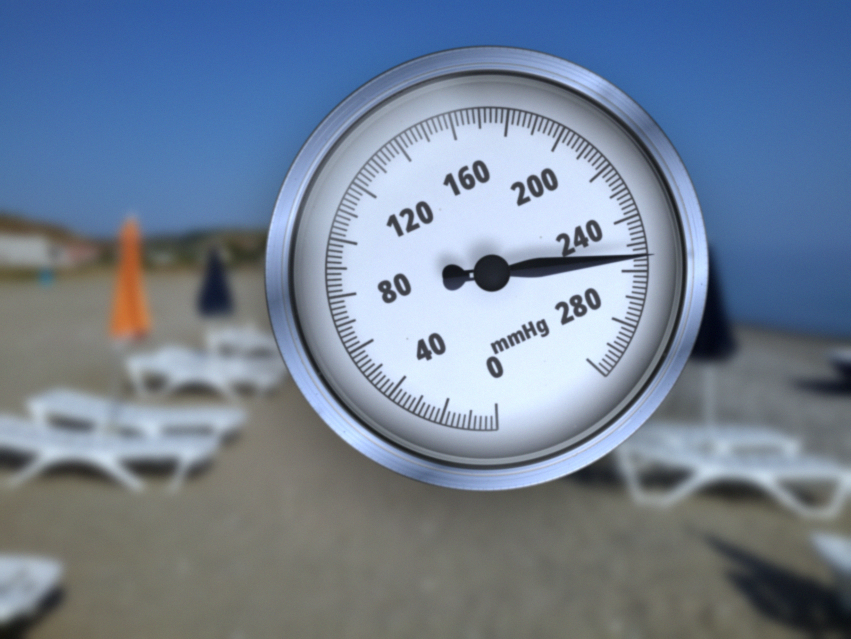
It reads 254 mmHg
